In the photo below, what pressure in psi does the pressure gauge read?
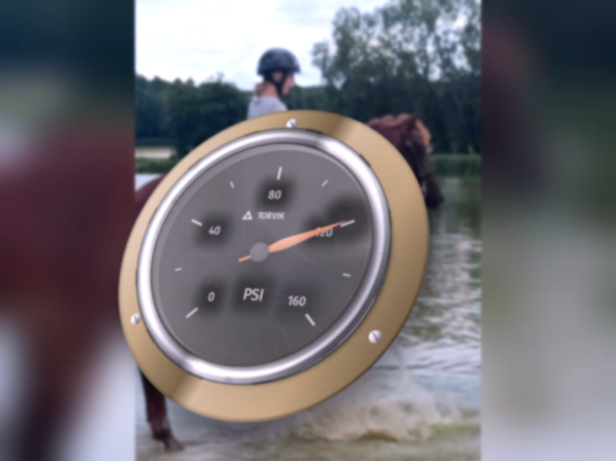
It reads 120 psi
